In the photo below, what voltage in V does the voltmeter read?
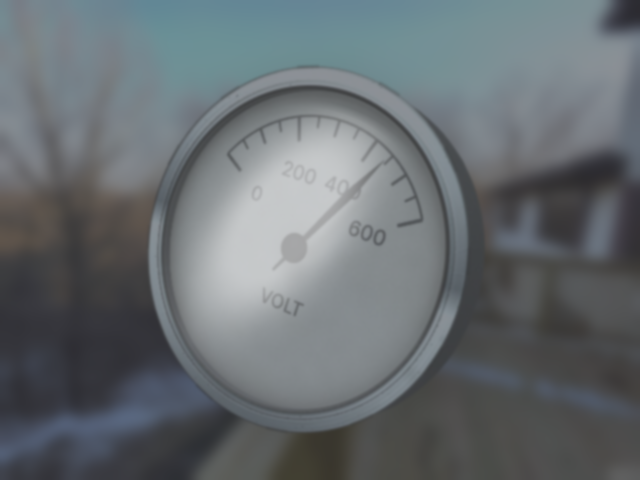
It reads 450 V
